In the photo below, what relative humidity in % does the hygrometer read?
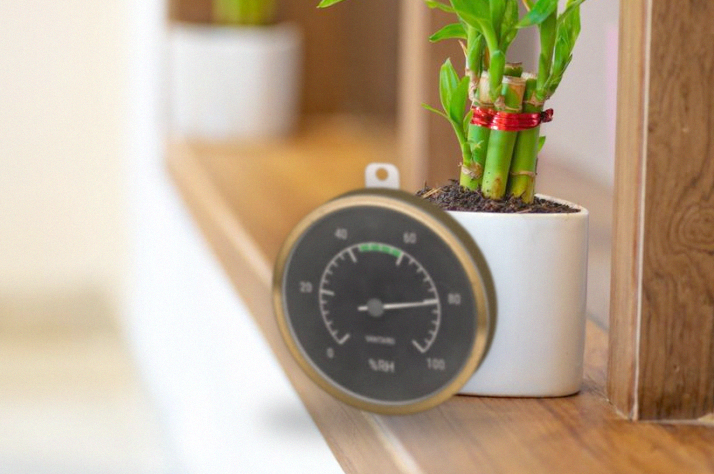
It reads 80 %
